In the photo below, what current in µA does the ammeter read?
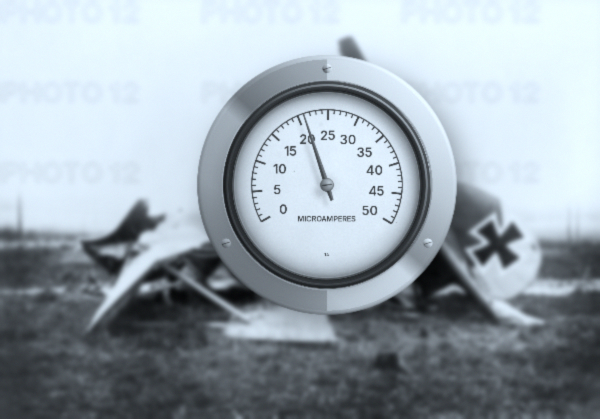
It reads 21 µA
